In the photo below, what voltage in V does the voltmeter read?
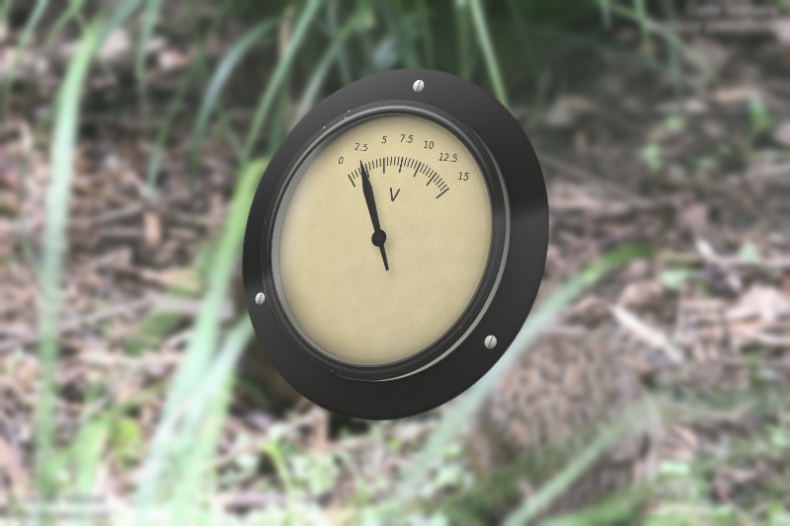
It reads 2.5 V
